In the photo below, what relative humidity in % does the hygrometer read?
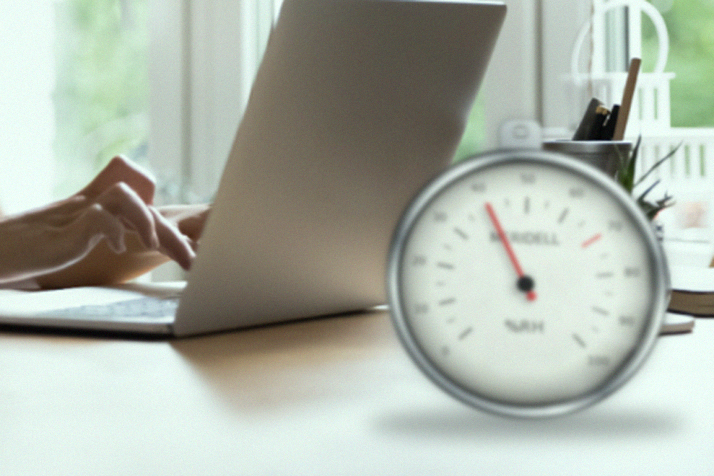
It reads 40 %
